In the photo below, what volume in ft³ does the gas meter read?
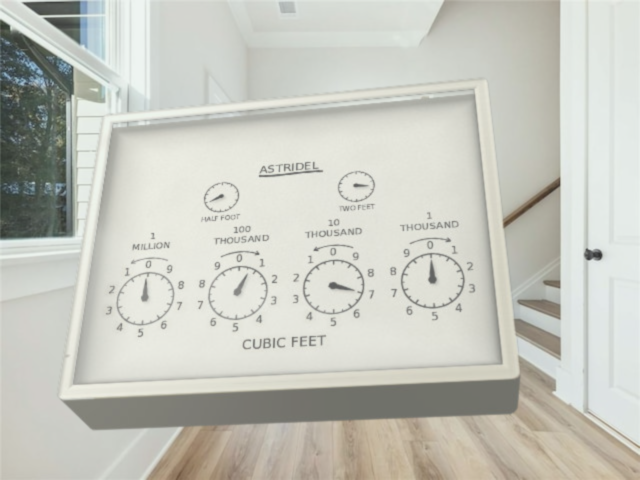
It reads 7000 ft³
